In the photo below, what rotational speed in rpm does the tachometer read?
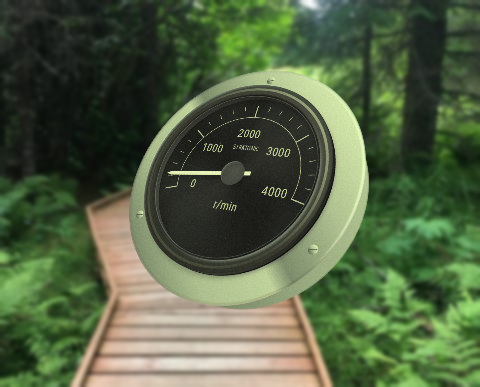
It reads 200 rpm
